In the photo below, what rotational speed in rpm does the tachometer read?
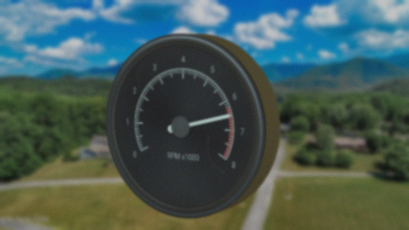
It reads 6500 rpm
